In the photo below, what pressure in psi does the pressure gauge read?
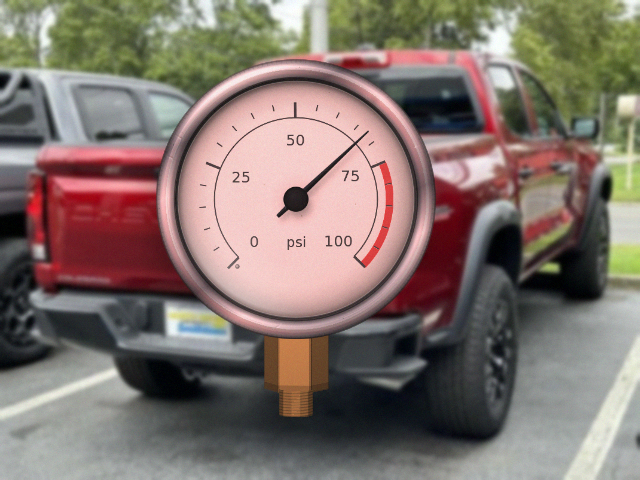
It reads 67.5 psi
